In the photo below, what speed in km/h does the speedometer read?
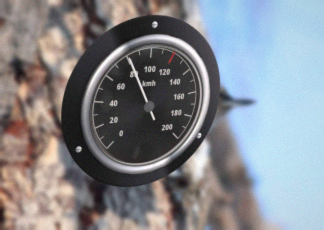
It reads 80 km/h
